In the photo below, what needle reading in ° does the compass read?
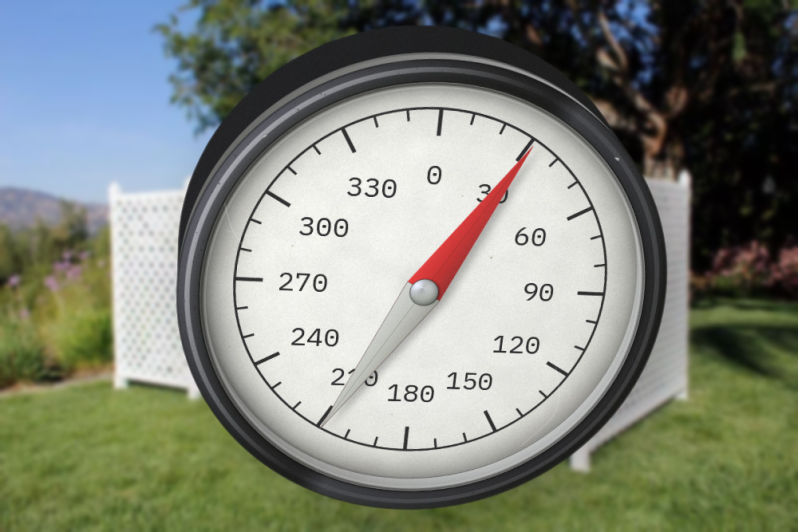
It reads 30 °
